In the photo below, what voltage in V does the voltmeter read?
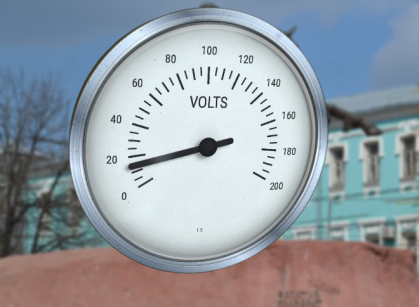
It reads 15 V
